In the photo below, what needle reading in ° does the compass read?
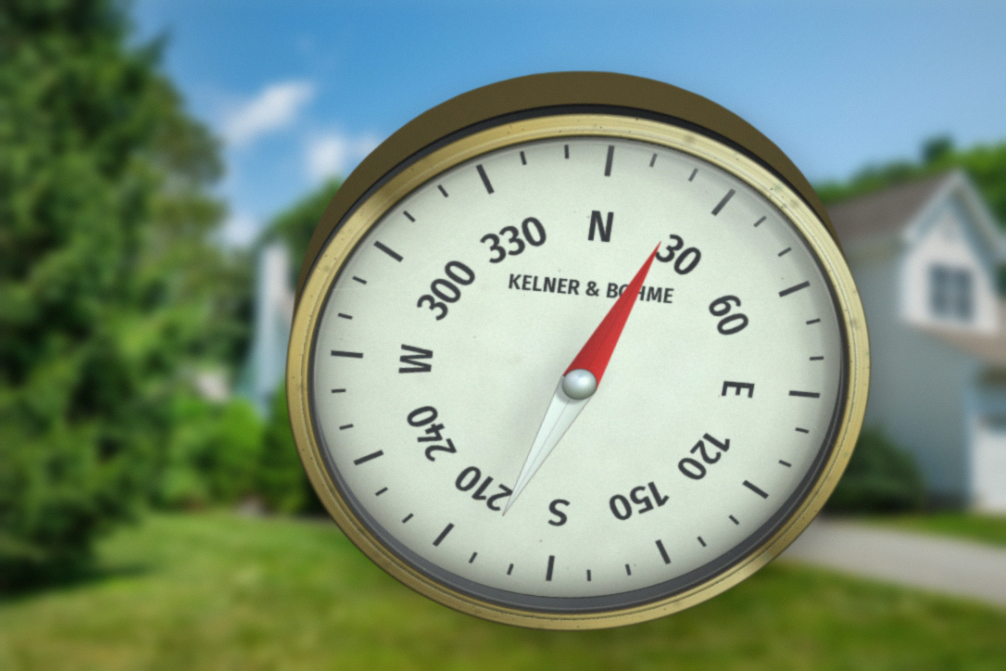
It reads 20 °
